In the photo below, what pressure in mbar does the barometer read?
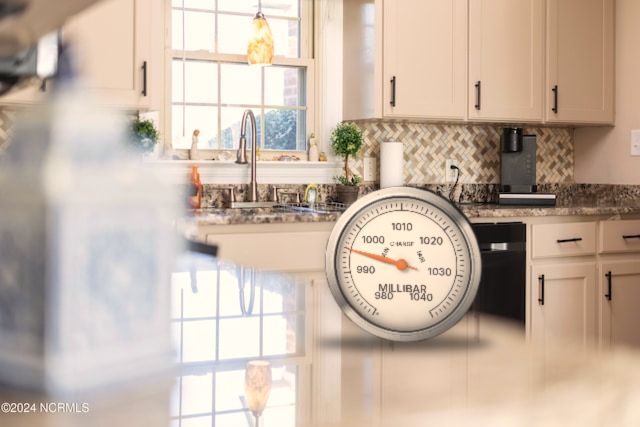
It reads 995 mbar
